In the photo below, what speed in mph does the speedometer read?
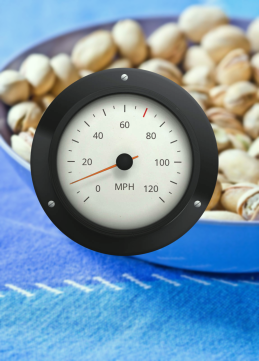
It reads 10 mph
